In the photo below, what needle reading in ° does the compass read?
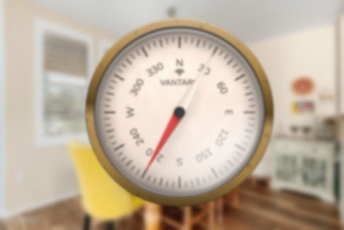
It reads 210 °
